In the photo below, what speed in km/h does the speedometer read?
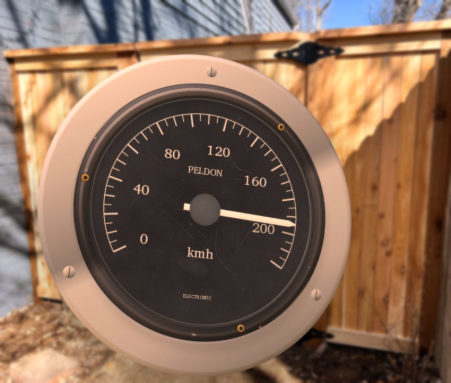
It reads 195 km/h
